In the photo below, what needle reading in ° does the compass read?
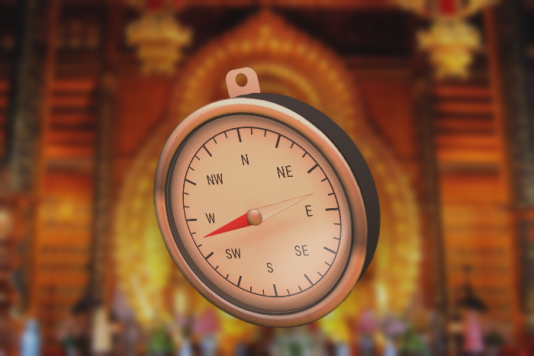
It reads 255 °
